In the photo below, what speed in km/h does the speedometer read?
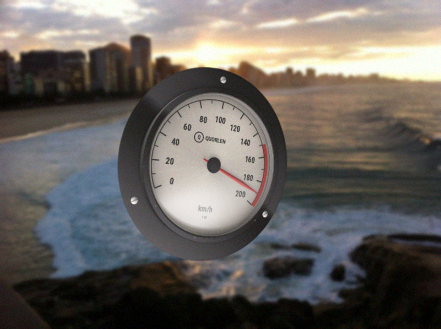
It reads 190 km/h
